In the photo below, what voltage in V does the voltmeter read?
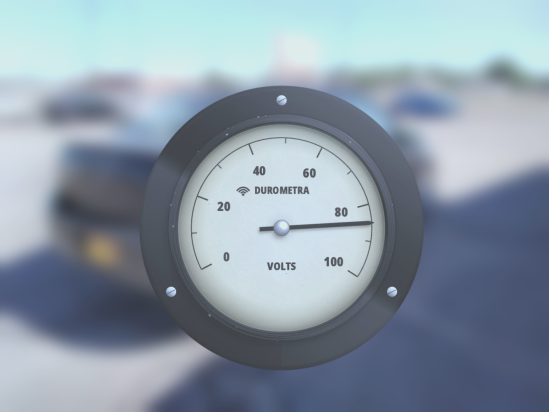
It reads 85 V
